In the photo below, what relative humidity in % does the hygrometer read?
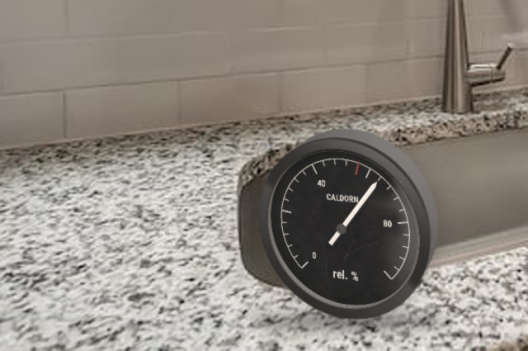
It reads 64 %
